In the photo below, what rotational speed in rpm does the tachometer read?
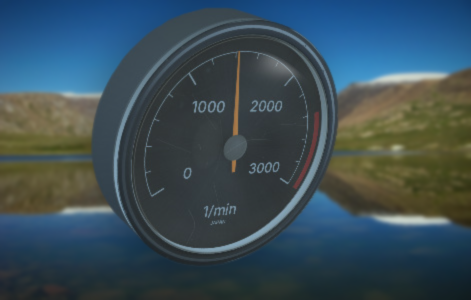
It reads 1400 rpm
